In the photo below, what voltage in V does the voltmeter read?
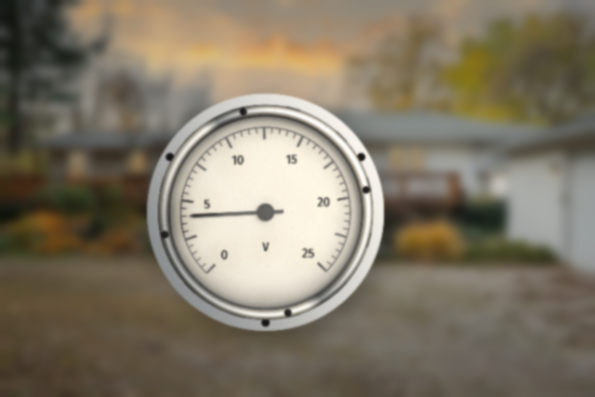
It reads 4 V
